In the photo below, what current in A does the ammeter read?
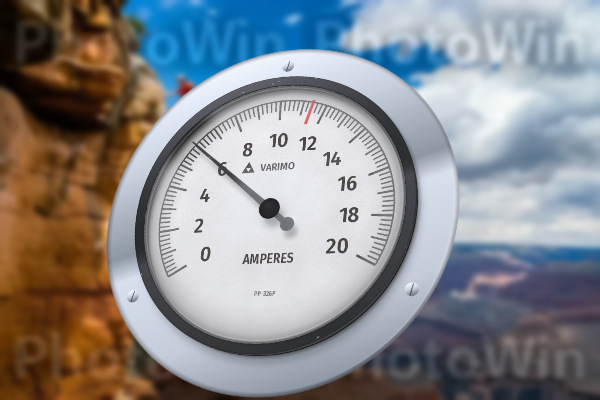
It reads 6 A
